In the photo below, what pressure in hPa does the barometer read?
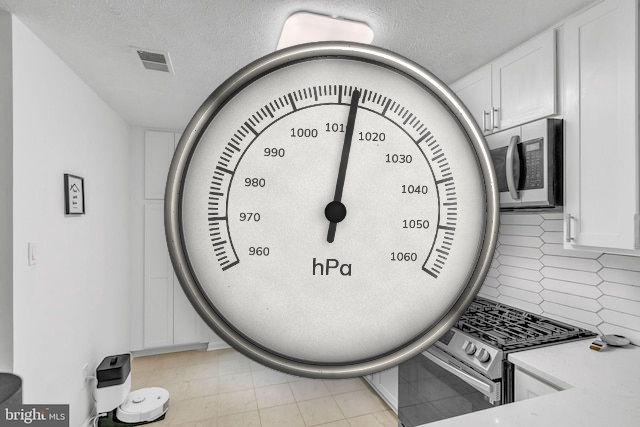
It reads 1013 hPa
